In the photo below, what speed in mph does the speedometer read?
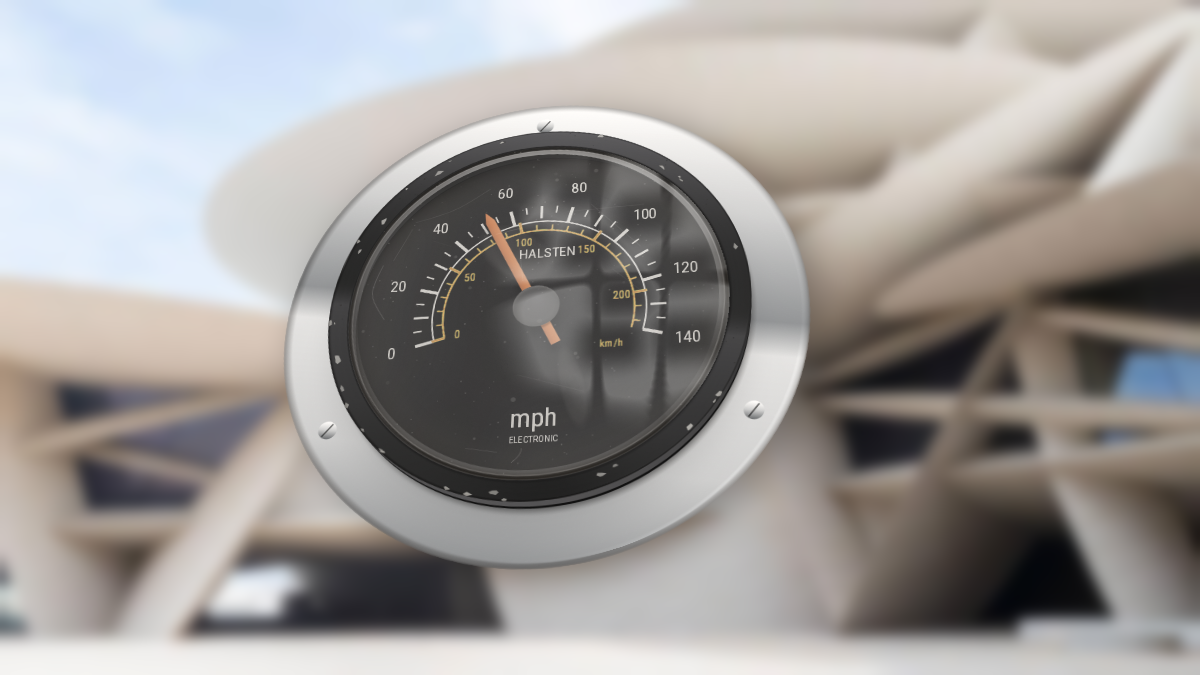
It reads 52.5 mph
